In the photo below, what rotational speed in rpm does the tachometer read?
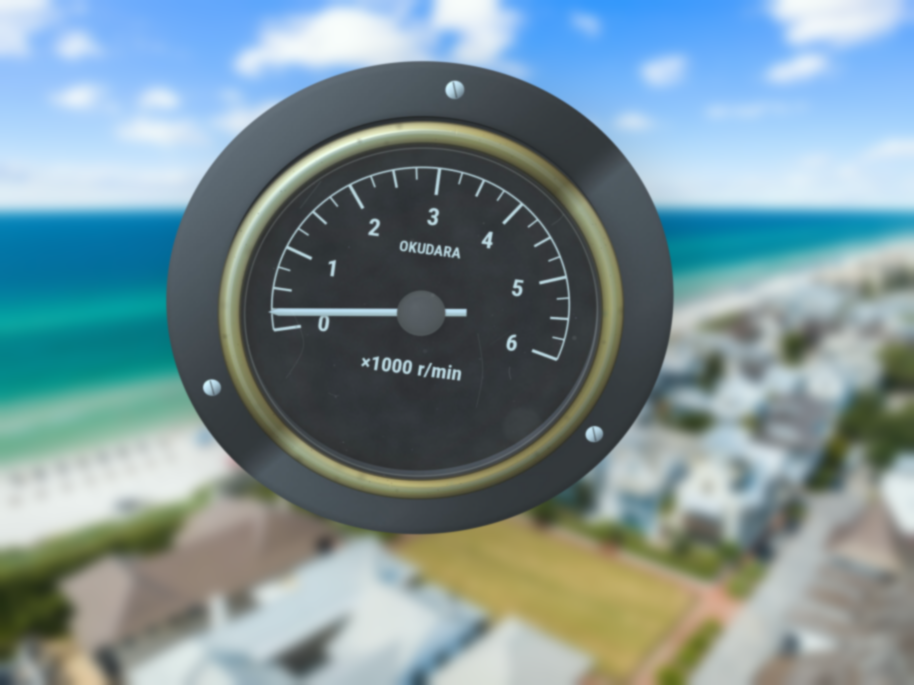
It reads 250 rpm
